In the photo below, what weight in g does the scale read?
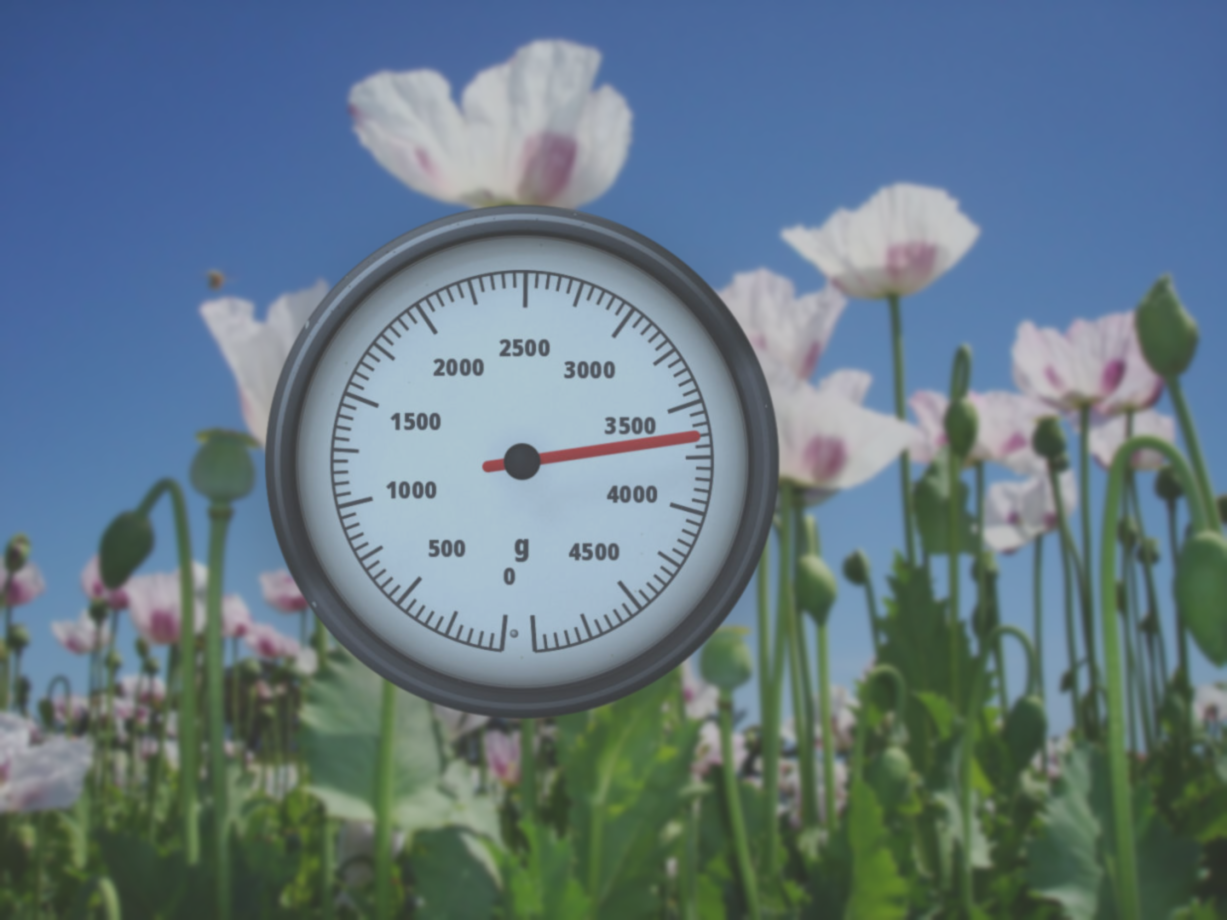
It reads 3650 g
